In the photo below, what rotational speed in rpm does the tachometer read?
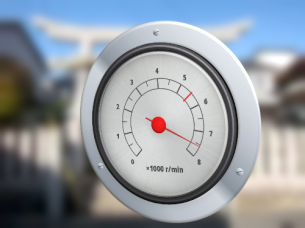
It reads 7500 rpm
